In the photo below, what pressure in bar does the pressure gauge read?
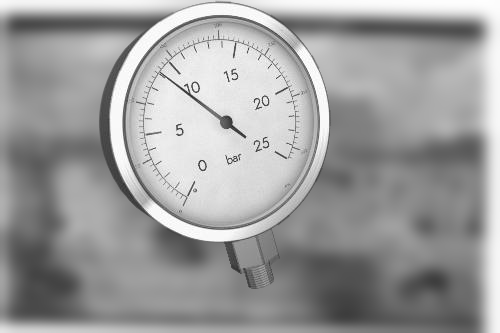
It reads 9 bar
